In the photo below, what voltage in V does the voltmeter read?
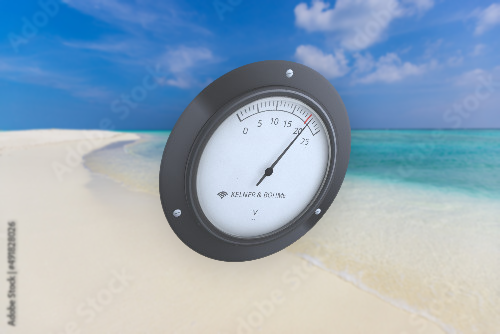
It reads 20 V
